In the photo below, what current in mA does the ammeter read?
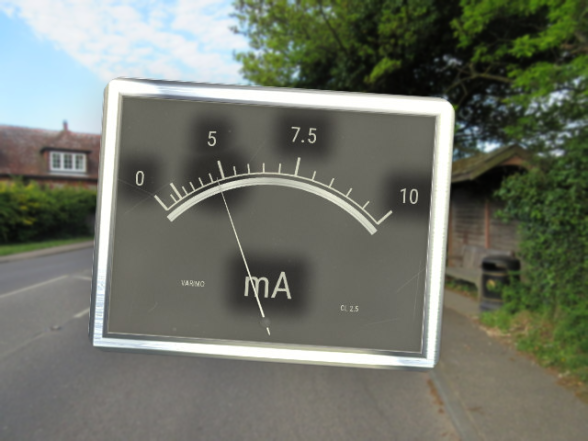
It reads 4.75 mA
